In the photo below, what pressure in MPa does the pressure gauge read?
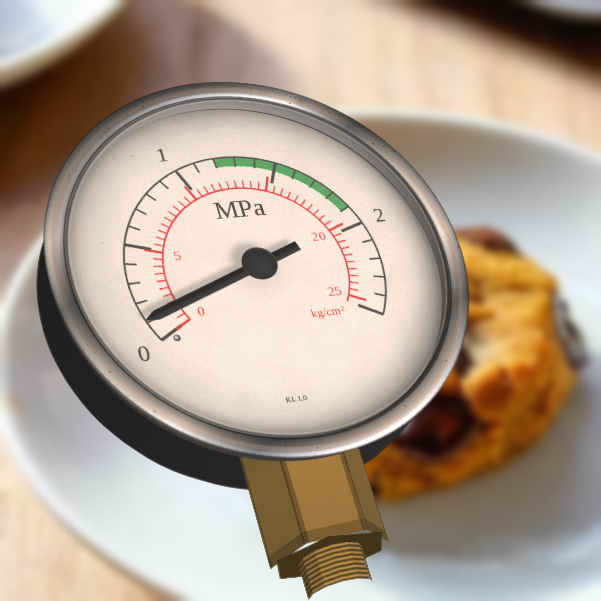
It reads 0.1 MPa
